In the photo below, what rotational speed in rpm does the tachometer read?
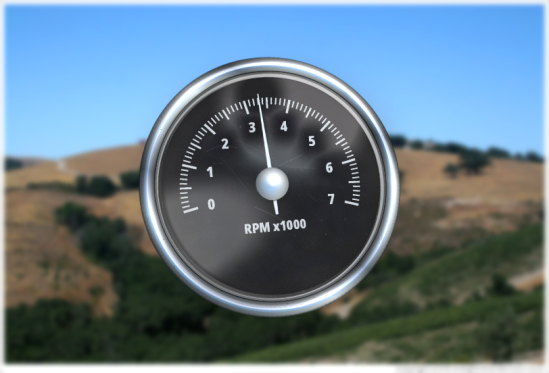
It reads 3300 rpm
